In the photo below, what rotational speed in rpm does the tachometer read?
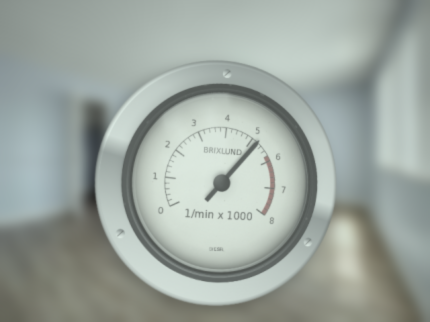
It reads 5200 rpm
